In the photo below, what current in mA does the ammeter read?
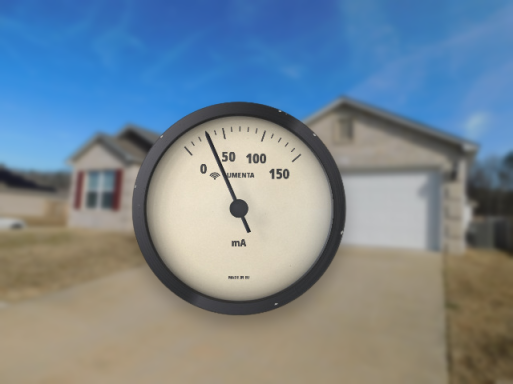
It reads 30 mA
